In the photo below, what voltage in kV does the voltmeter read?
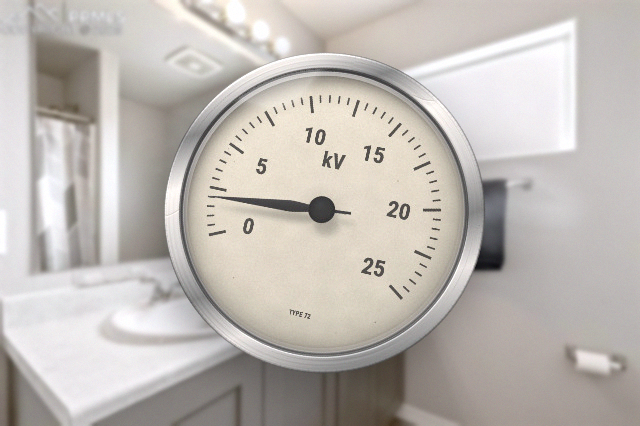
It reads 2 kV
